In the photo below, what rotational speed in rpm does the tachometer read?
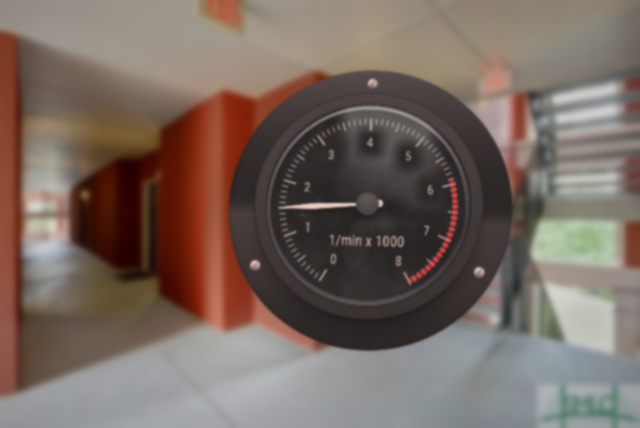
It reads 1500 rpm
